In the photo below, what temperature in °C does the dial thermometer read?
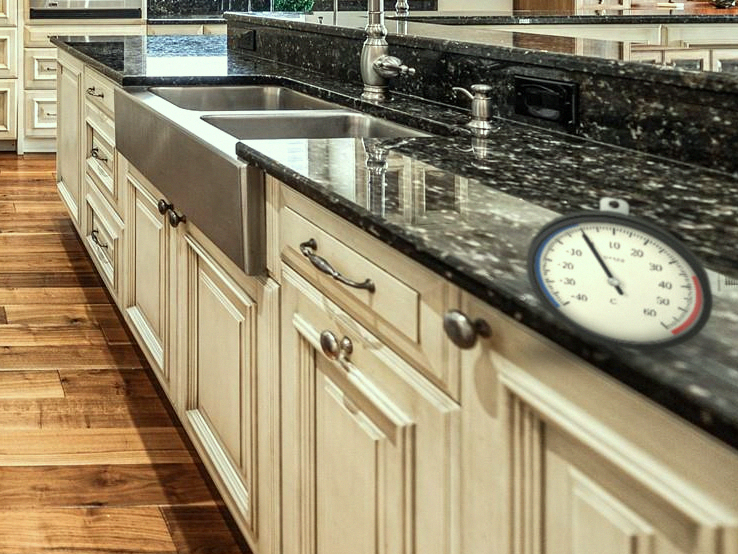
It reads 0 °C
